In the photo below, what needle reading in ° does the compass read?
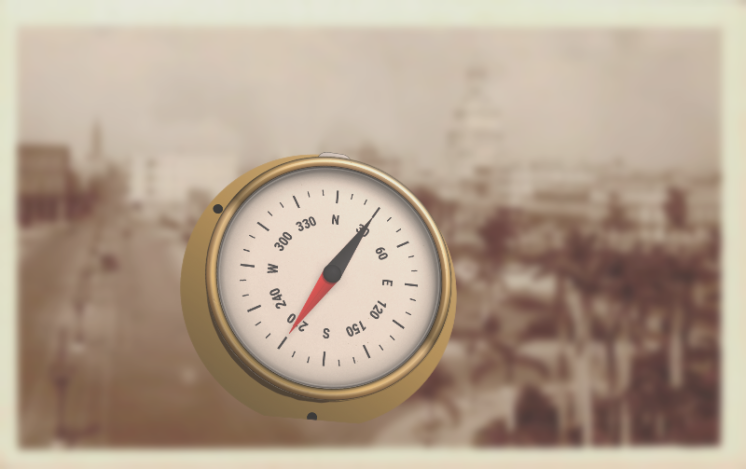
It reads 210 °
